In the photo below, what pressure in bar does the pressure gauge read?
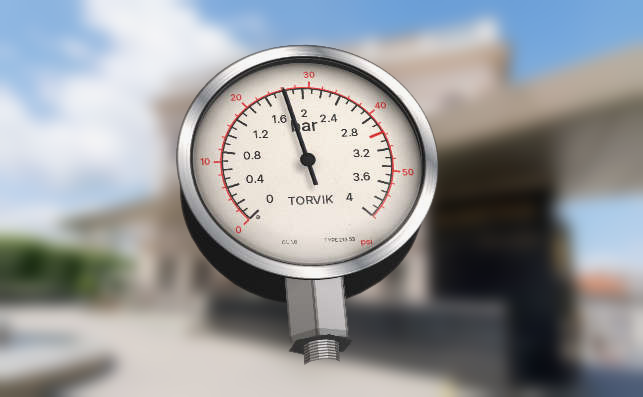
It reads 1.8 bar
